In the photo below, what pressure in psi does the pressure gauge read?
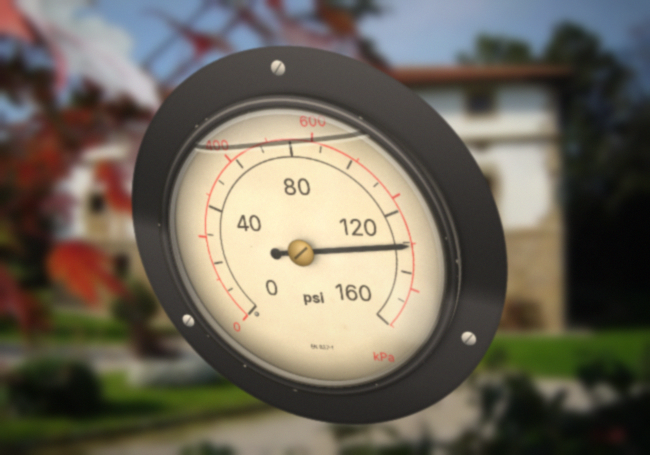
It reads 130 psi
